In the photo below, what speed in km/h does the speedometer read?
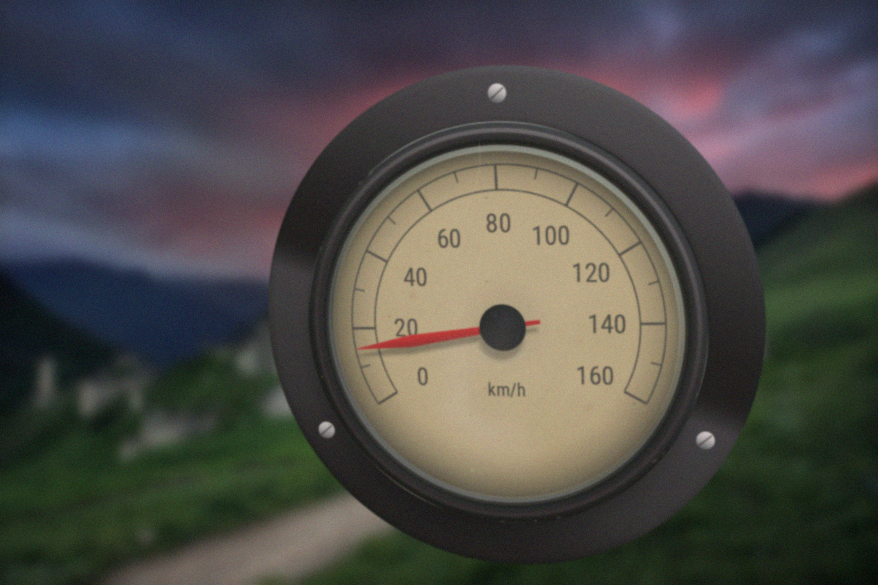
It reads 15 km/h
